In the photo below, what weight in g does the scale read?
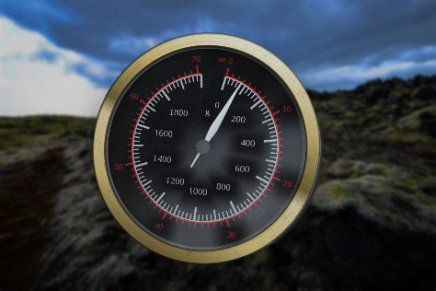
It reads 80 g
